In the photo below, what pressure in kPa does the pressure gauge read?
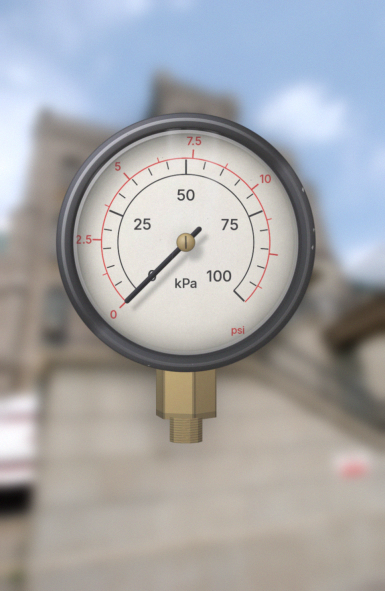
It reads 0 kPa
